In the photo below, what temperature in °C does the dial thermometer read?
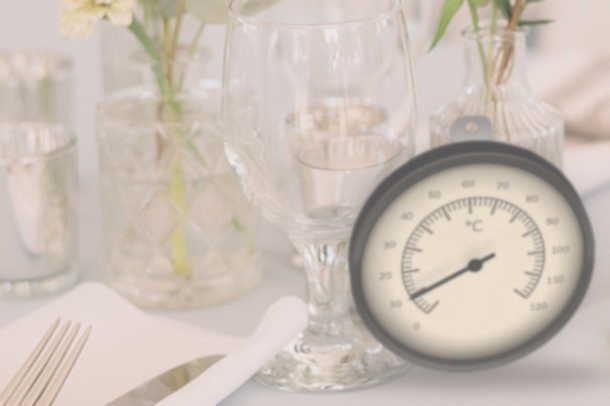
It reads 10 °C
